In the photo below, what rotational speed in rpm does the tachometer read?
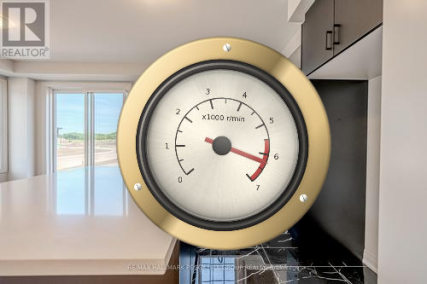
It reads 6250 rpm
